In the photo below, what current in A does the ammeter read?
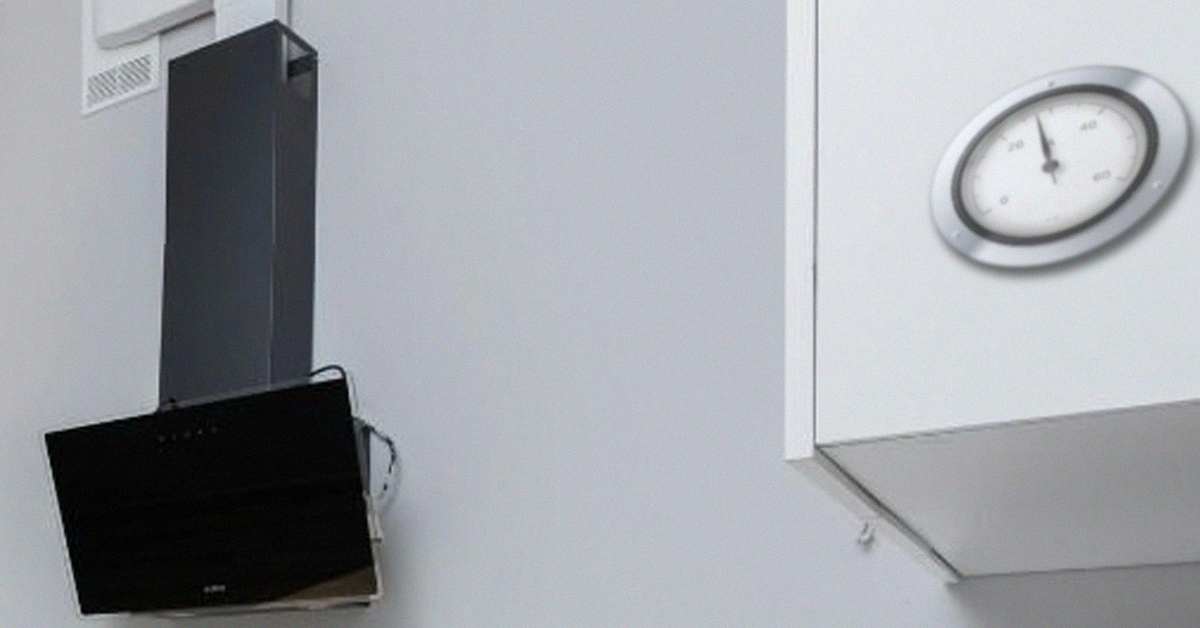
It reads 27.5 A
